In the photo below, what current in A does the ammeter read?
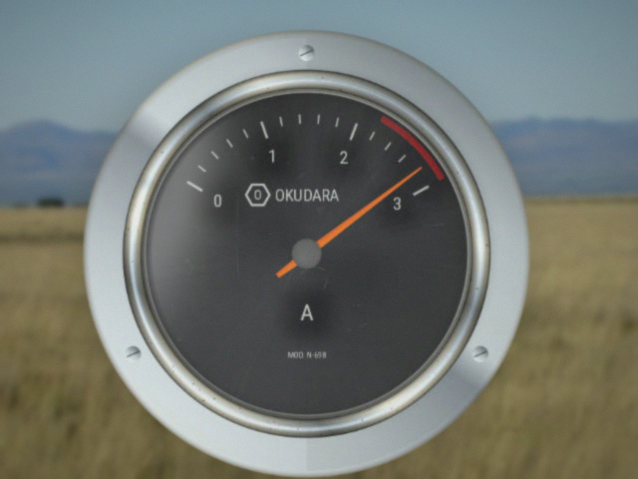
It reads 2.8 A
